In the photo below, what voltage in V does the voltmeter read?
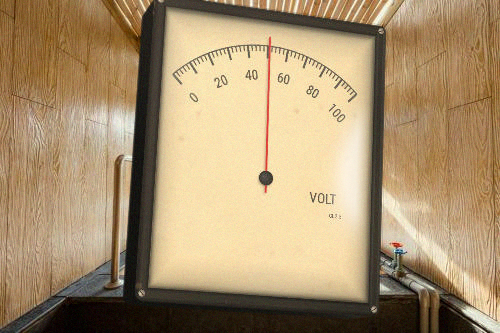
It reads 50 V
